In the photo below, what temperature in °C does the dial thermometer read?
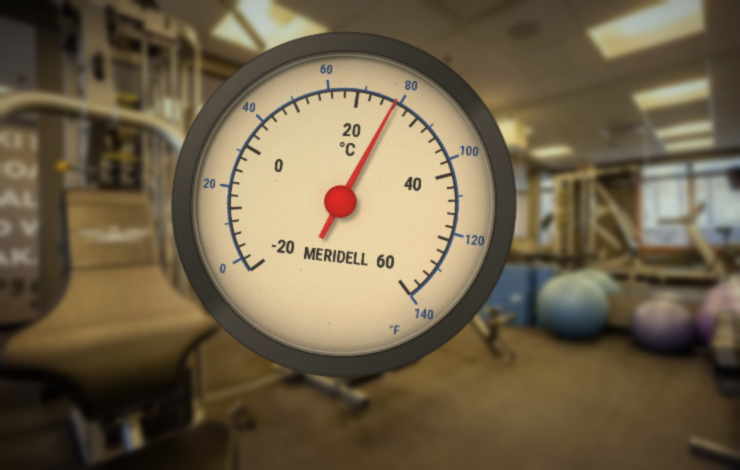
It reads 26 °C
